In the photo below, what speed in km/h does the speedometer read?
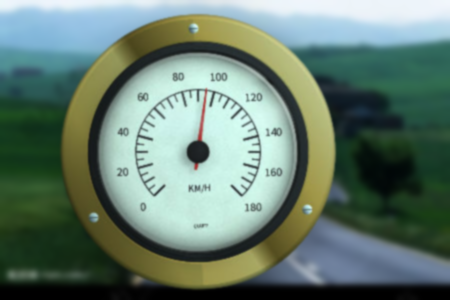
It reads 95 km/h
